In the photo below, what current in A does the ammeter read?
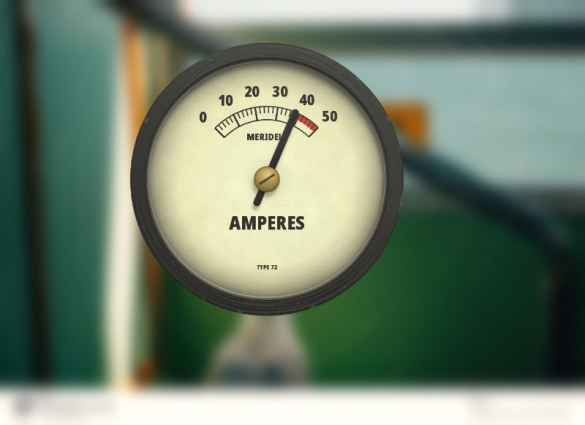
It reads 38 A
